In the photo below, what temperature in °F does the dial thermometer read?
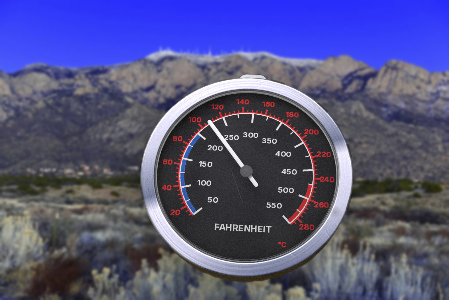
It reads 225 °F
